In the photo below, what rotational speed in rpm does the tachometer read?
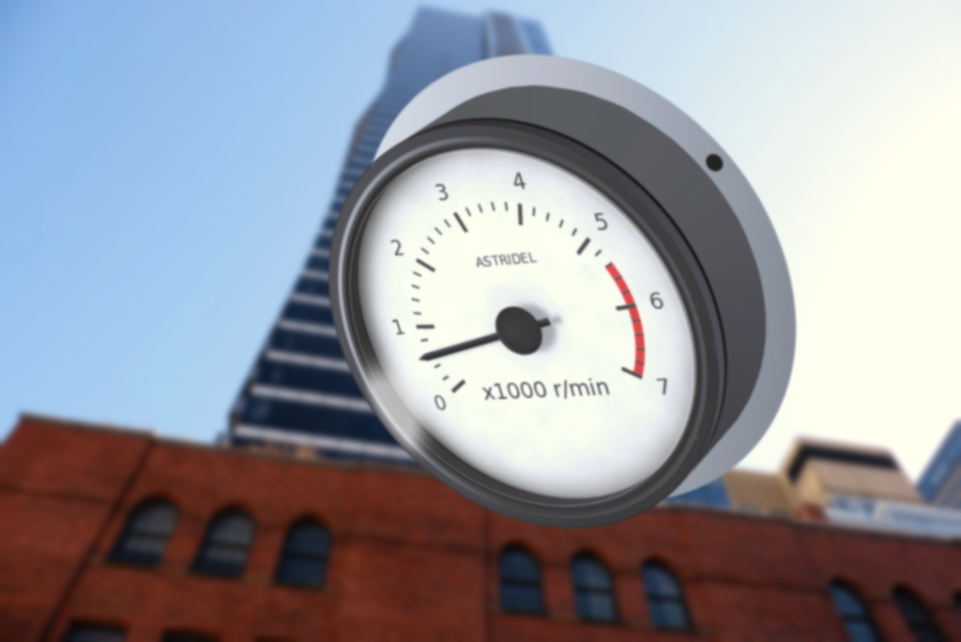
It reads 600 rpm
